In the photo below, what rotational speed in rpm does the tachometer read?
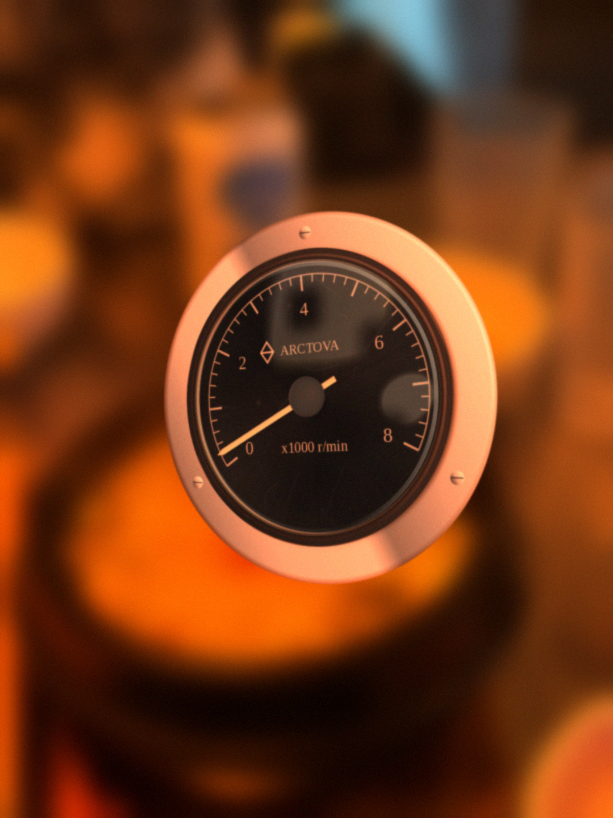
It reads 200 rpm
